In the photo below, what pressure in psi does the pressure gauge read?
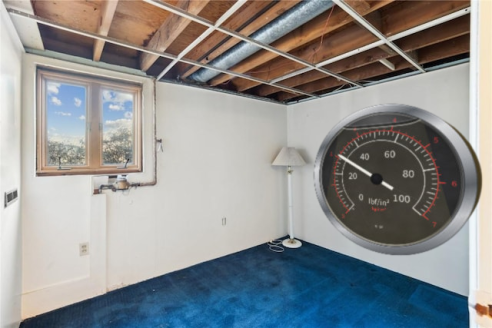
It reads 30 psi
